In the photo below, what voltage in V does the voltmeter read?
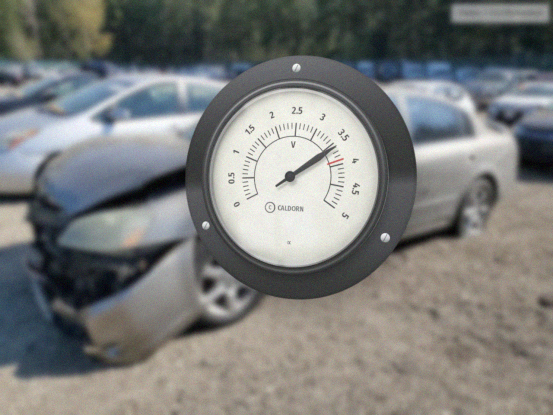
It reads 3.6 V
